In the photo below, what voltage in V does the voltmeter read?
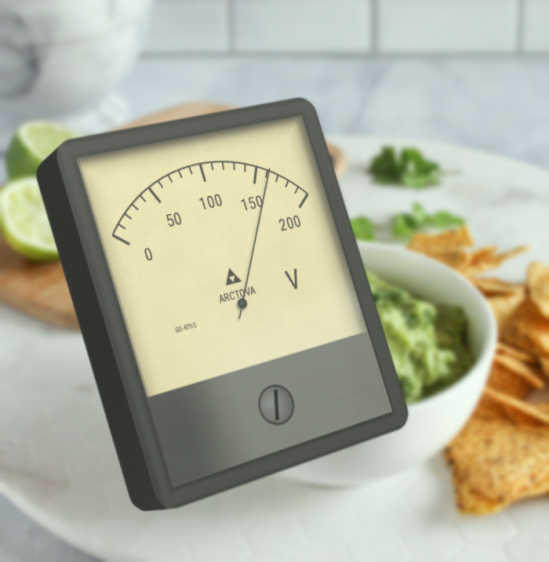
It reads 160 V
